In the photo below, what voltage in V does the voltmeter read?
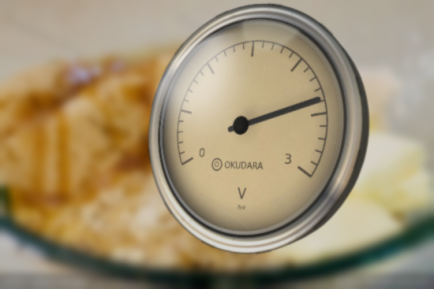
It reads 2.4 V
